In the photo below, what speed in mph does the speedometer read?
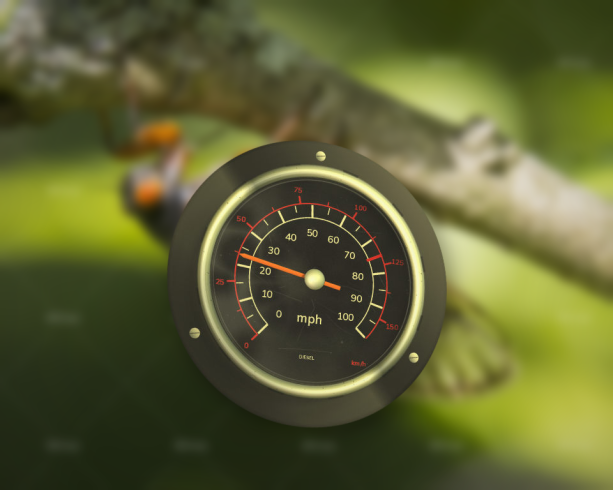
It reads 22.5 mph
